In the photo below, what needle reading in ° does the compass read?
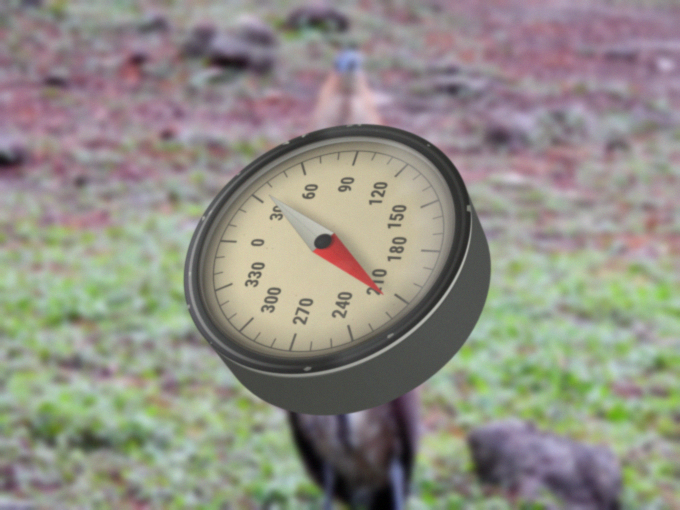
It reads 215 °
